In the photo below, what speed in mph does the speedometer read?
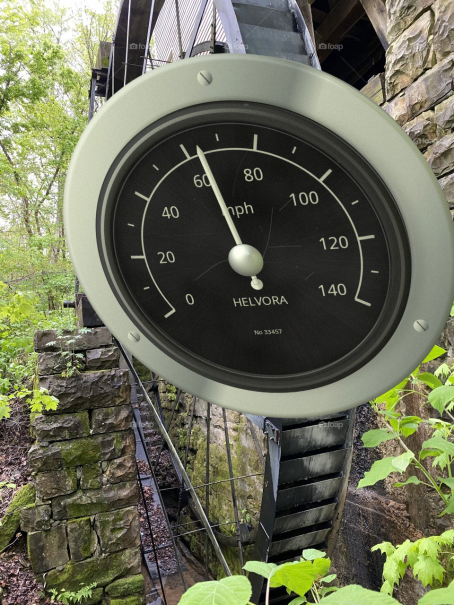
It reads 65 mph
